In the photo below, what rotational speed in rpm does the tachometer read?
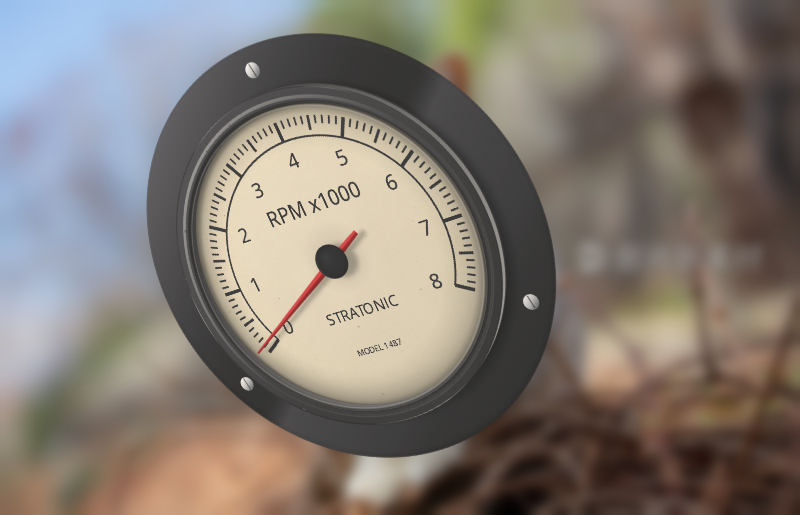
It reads 100 rpm
